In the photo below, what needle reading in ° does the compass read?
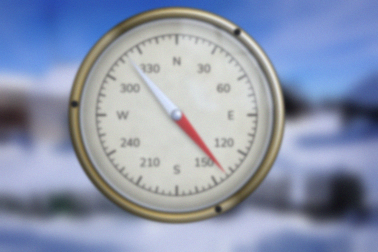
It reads 140 °
